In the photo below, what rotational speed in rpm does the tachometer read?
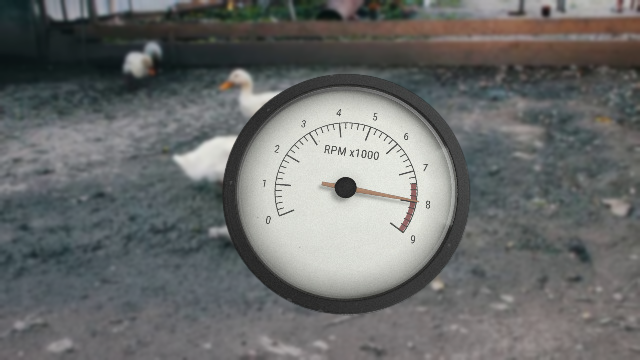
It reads 8000 rpm
